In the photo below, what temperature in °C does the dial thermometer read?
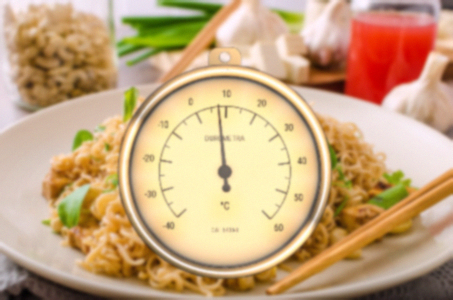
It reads 7.5 °C
